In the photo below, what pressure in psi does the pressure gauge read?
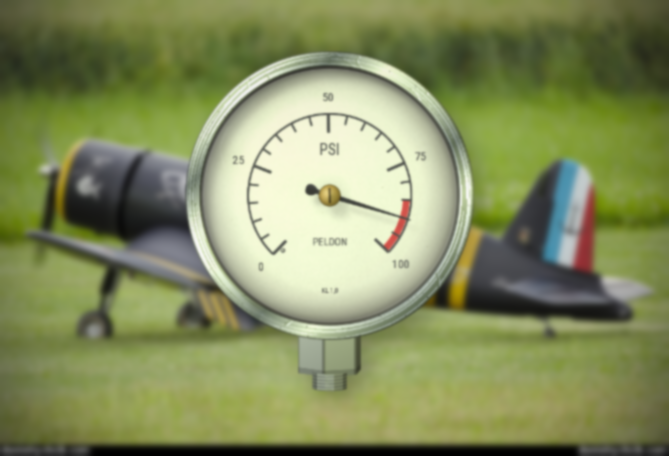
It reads 90 psi
